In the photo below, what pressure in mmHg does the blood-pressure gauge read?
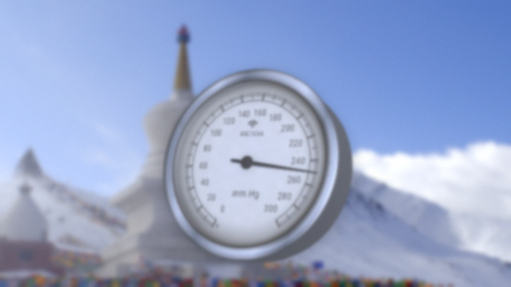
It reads 250 mmHg
